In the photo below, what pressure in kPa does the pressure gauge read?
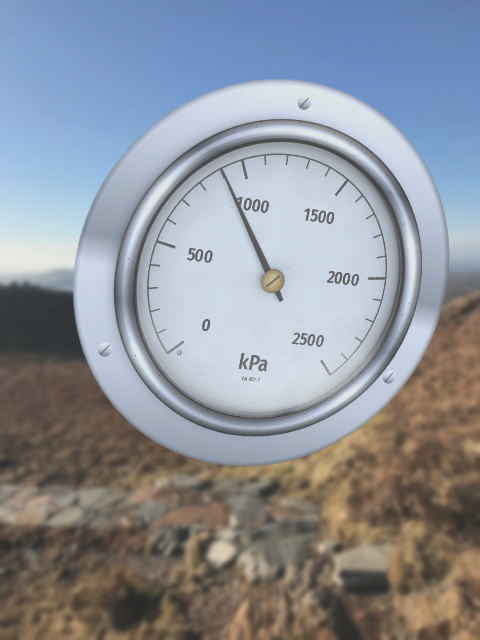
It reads 900 kPa
